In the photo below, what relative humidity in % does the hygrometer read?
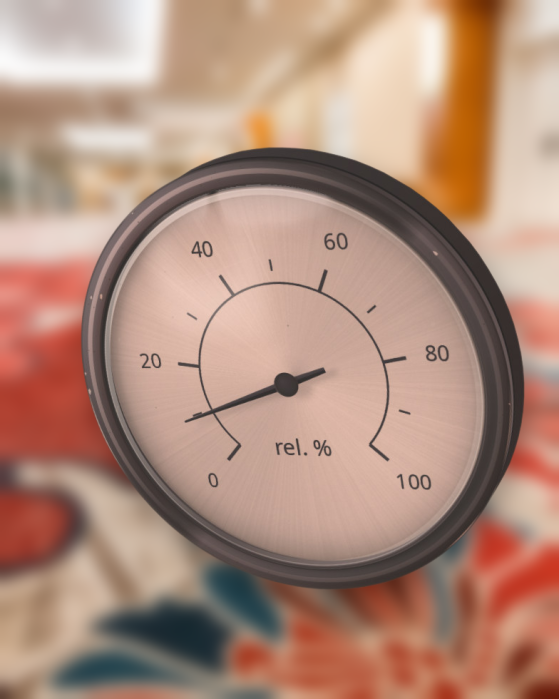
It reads 10 %
